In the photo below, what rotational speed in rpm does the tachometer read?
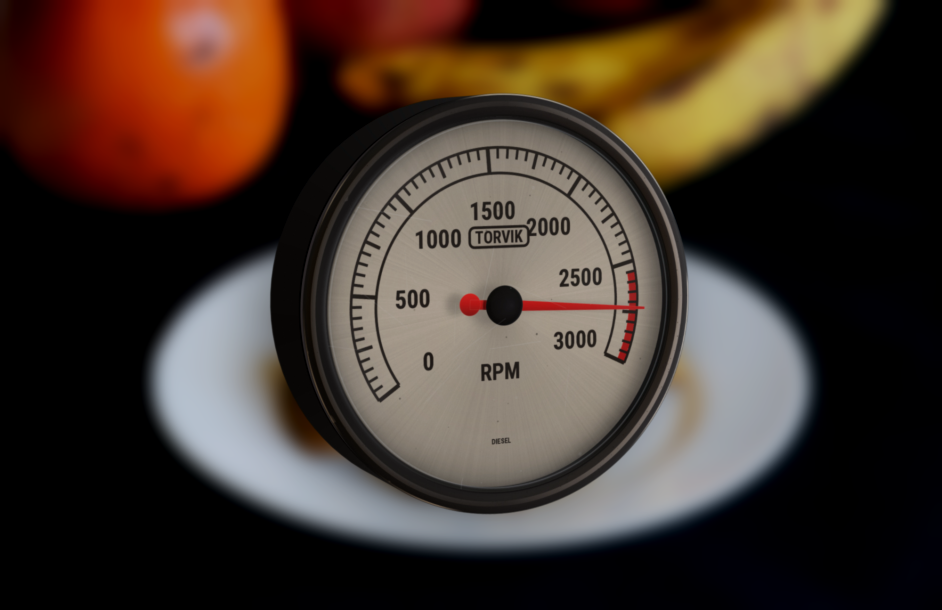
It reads 2725 rpm
